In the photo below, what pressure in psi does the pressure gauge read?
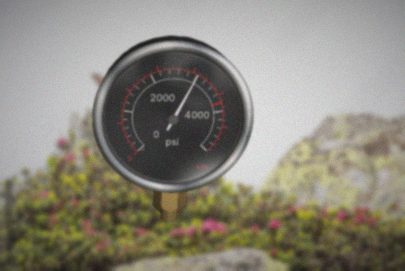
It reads 3000 psi
